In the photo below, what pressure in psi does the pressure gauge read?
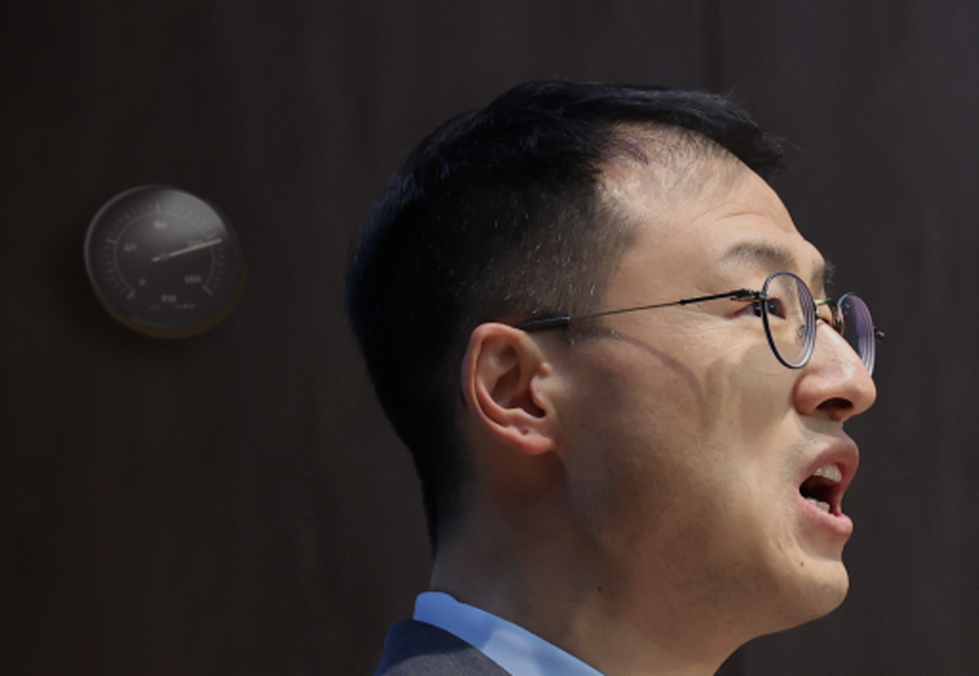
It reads 125 psi
